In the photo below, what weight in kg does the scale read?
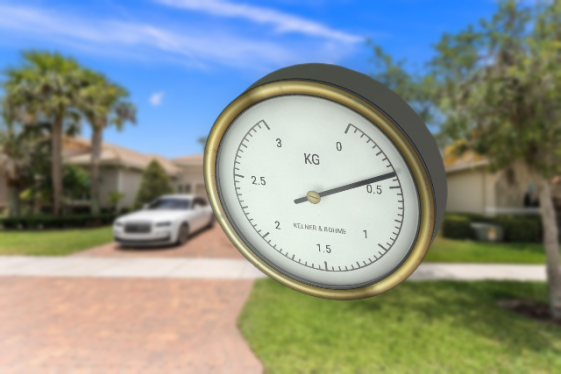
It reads 0.4 kg
